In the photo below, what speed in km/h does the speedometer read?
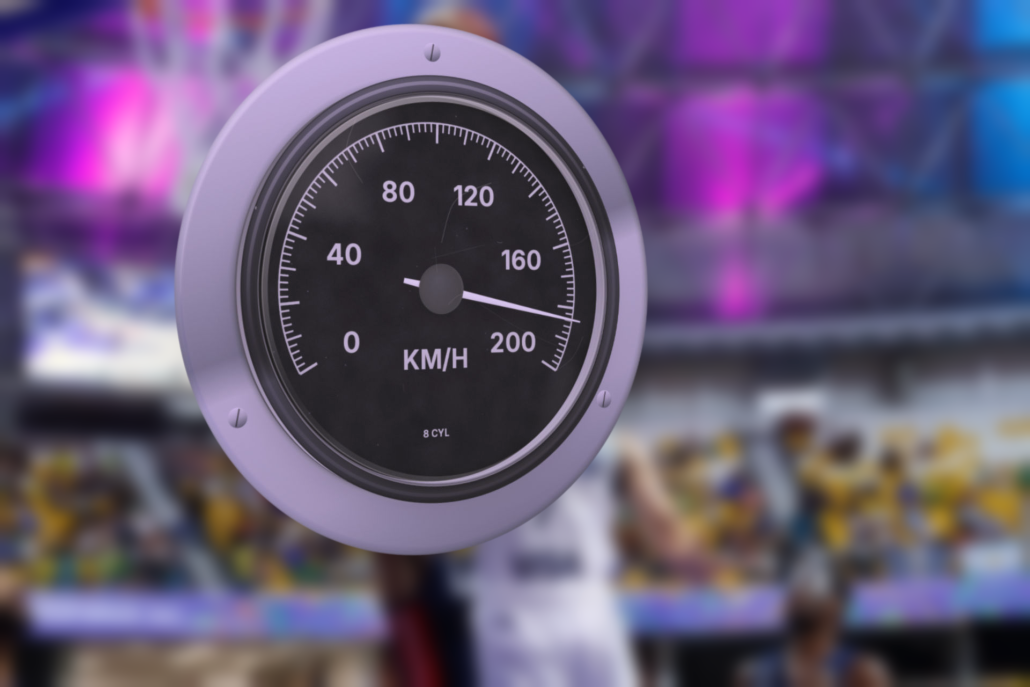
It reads 184 km/h
